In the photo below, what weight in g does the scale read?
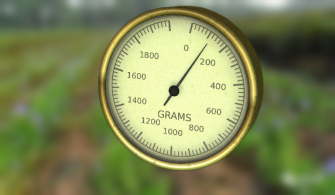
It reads 120 g
